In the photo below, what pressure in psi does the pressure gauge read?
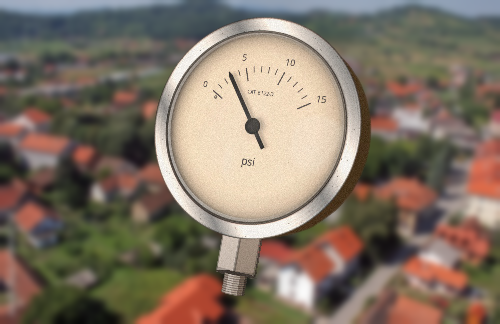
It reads 3 psi
